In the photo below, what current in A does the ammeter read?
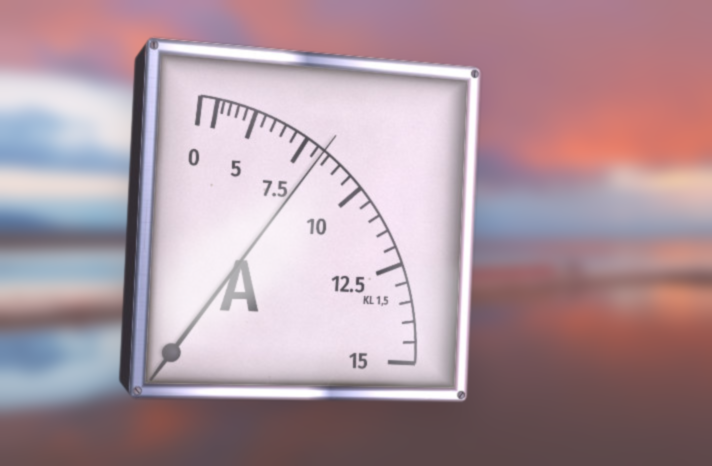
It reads 8.25 A
